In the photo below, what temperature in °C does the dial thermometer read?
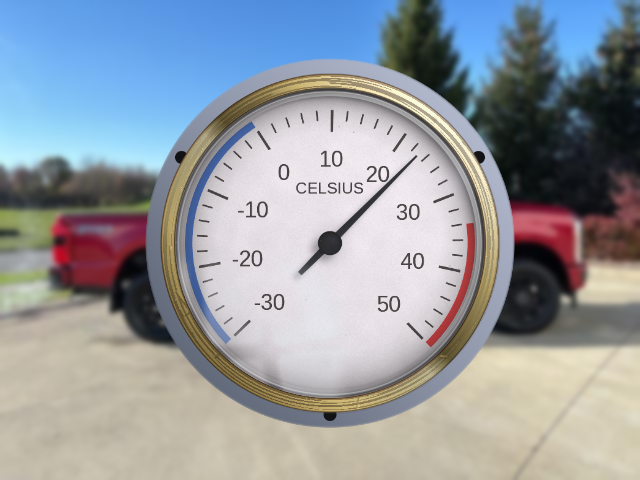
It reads 23 °C
